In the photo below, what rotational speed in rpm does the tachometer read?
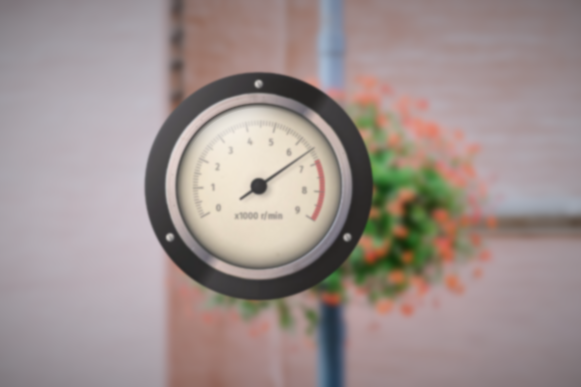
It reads 6500 rpm
